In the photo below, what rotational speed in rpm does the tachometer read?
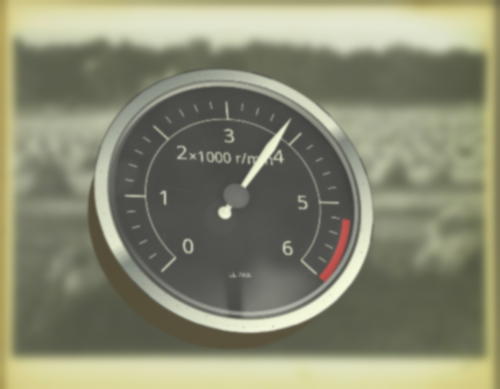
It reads 3800 rpm
